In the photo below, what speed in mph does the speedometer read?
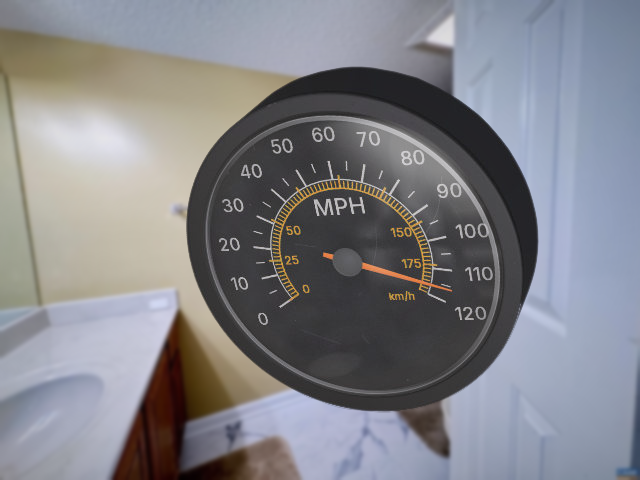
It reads 115 mph
